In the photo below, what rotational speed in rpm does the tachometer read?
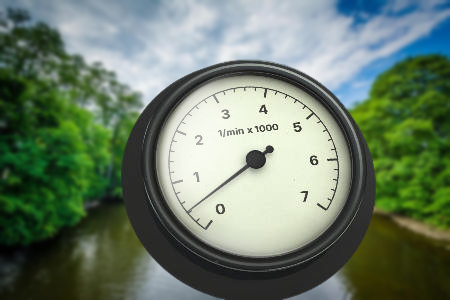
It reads 400 rpm
